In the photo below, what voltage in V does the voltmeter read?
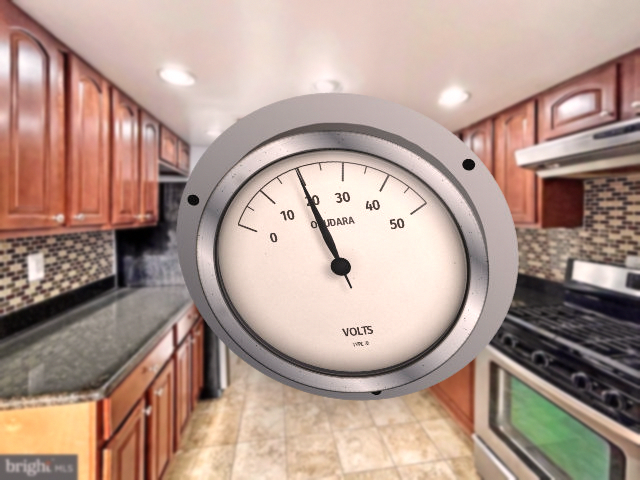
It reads 20 V
